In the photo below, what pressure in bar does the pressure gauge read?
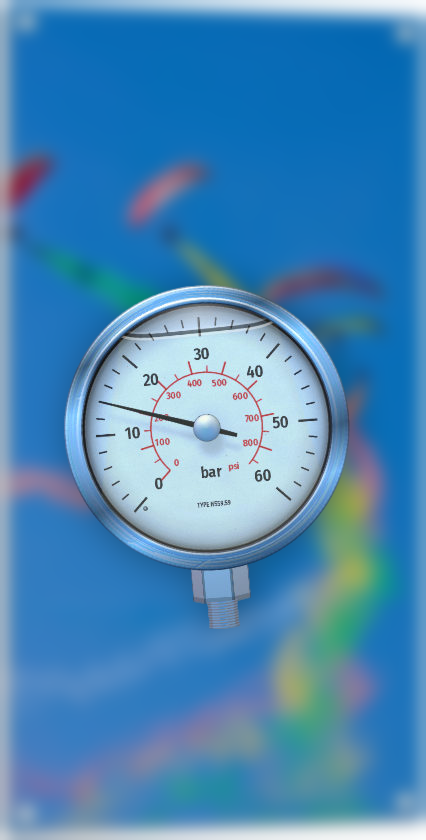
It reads 14 bar
